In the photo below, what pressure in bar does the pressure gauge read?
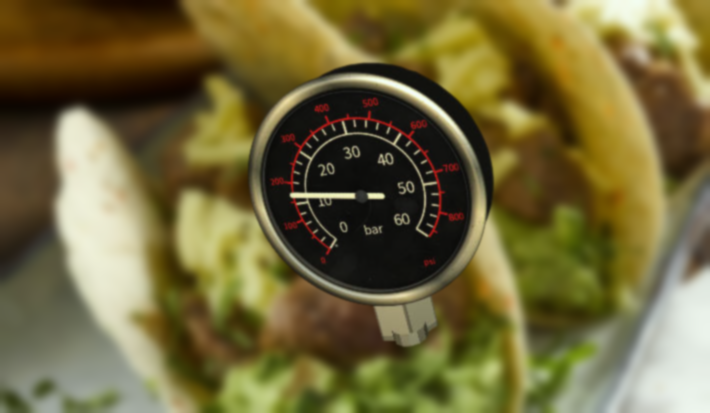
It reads 12 bar
